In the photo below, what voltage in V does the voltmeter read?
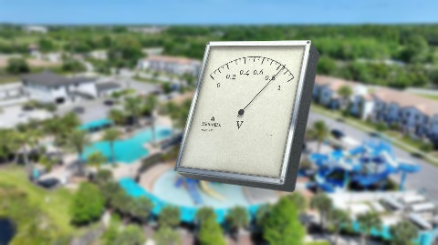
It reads 0.85 V
